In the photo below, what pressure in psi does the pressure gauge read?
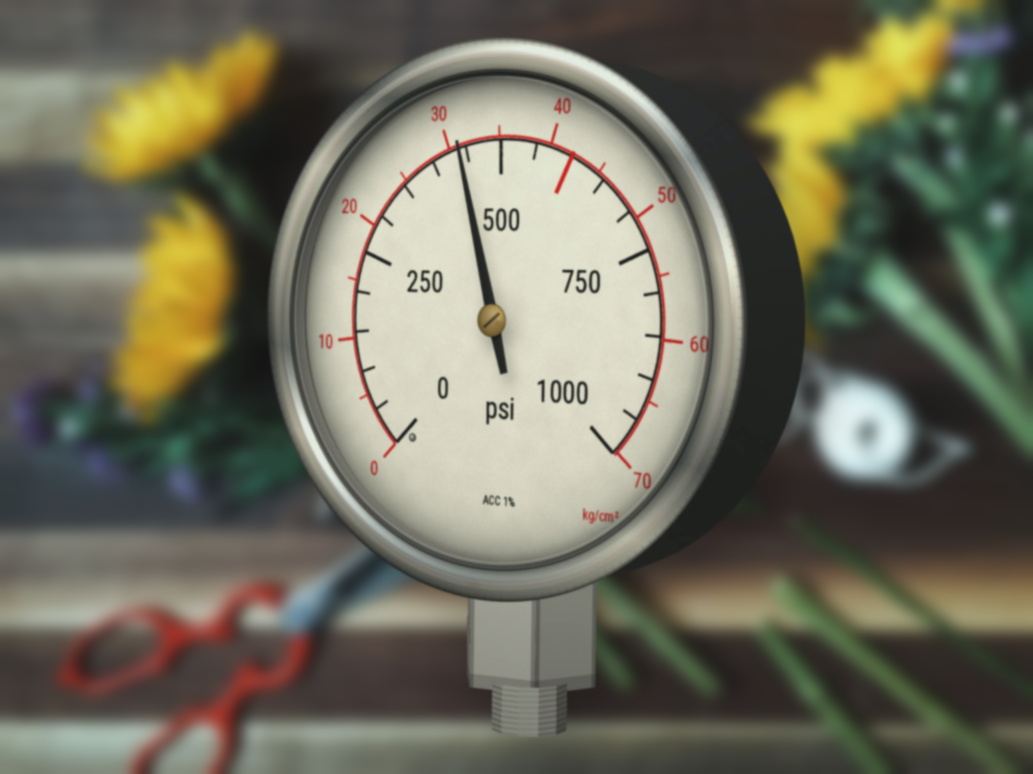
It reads 450 psi
